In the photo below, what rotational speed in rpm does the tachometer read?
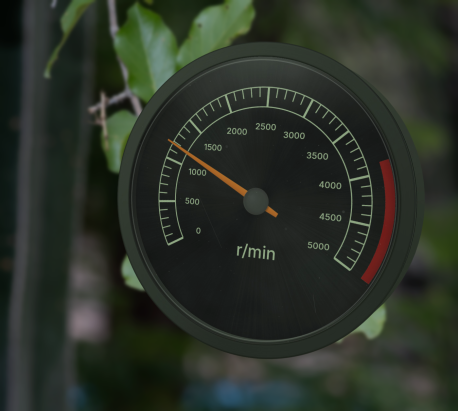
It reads 1200 rpm
